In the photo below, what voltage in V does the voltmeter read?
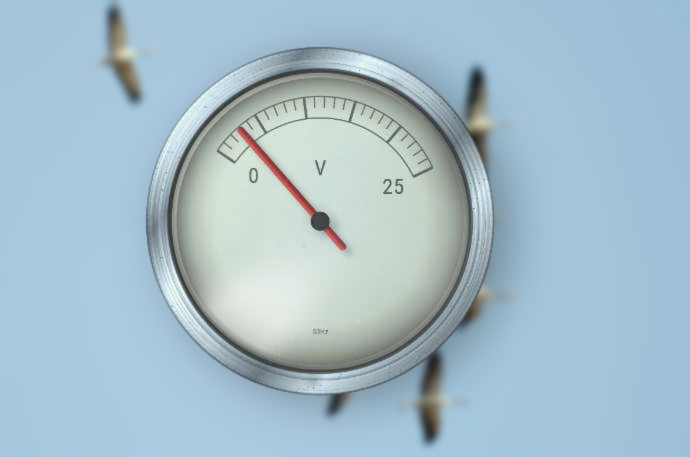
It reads 3 V
